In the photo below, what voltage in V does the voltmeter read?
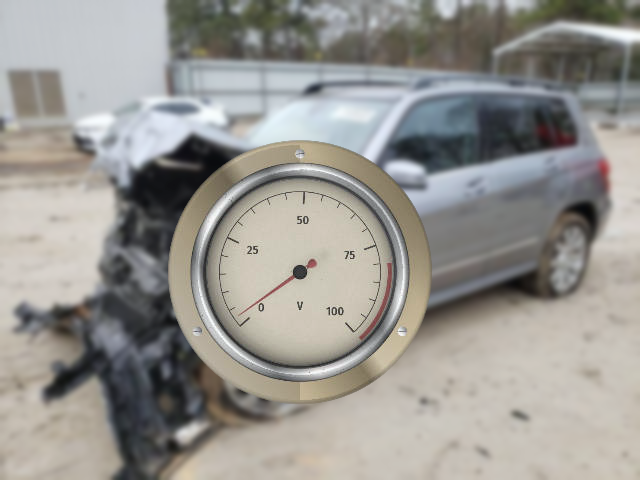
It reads 2.5 V
